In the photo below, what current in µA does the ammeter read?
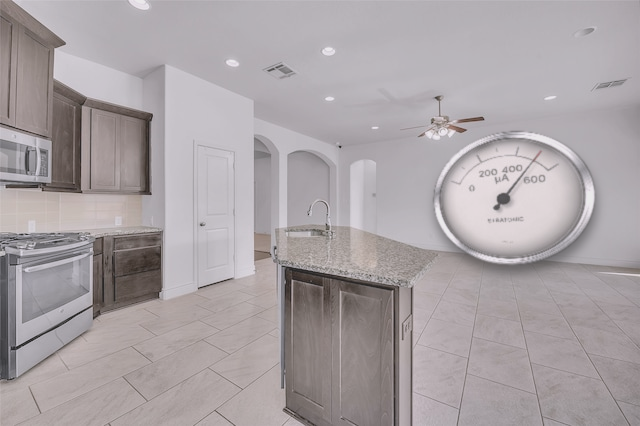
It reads 500 µA
